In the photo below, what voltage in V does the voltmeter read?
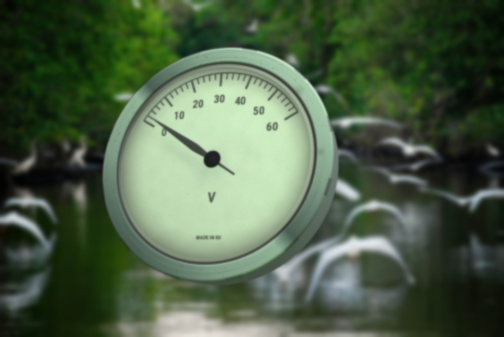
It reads 2 V
